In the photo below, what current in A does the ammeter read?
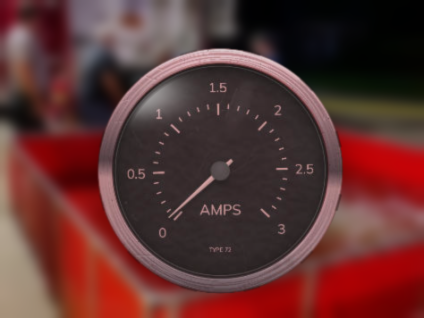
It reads 0.05 A
